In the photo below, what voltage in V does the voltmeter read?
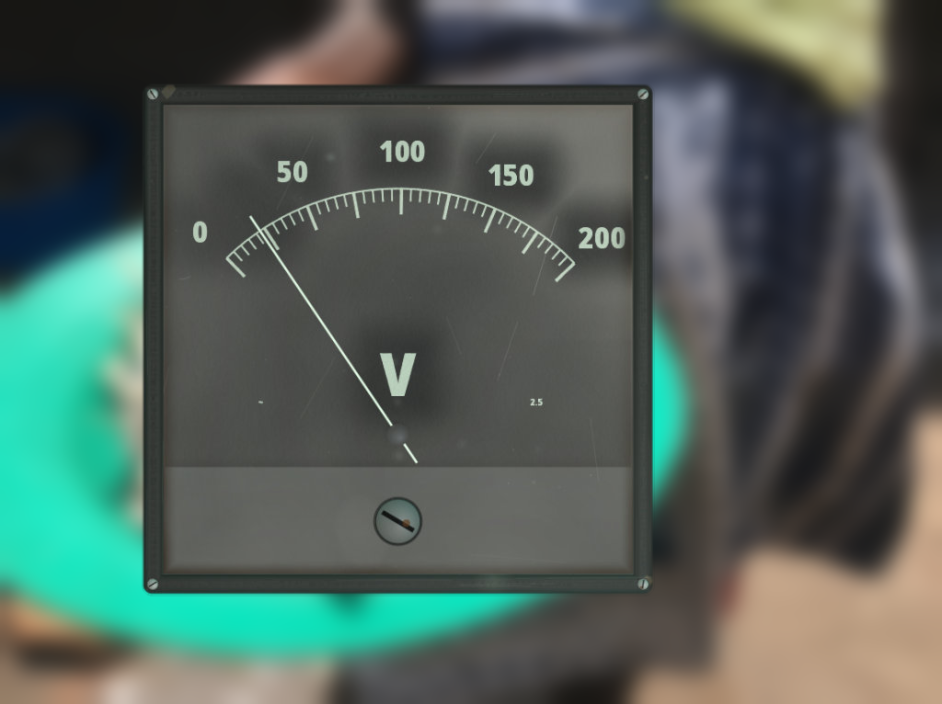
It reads 22.5 V
